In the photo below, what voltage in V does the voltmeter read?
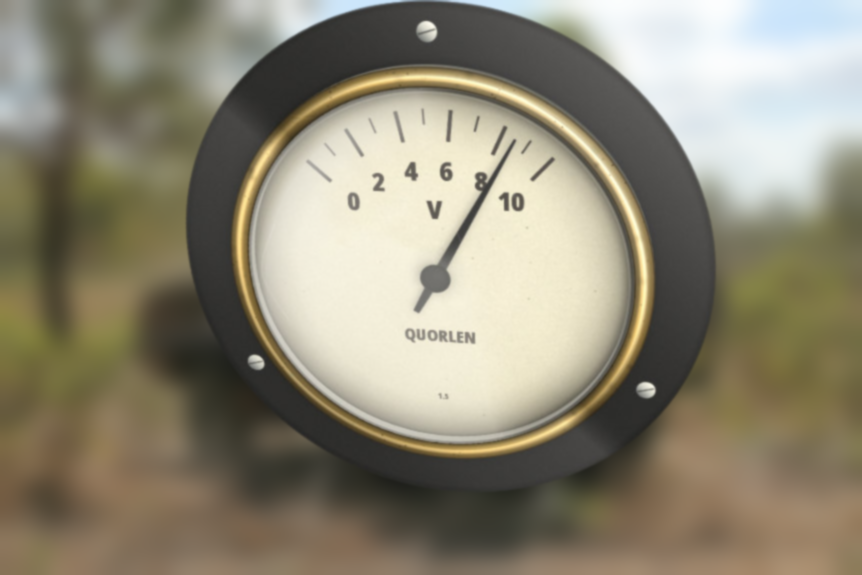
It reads 8.5 V
